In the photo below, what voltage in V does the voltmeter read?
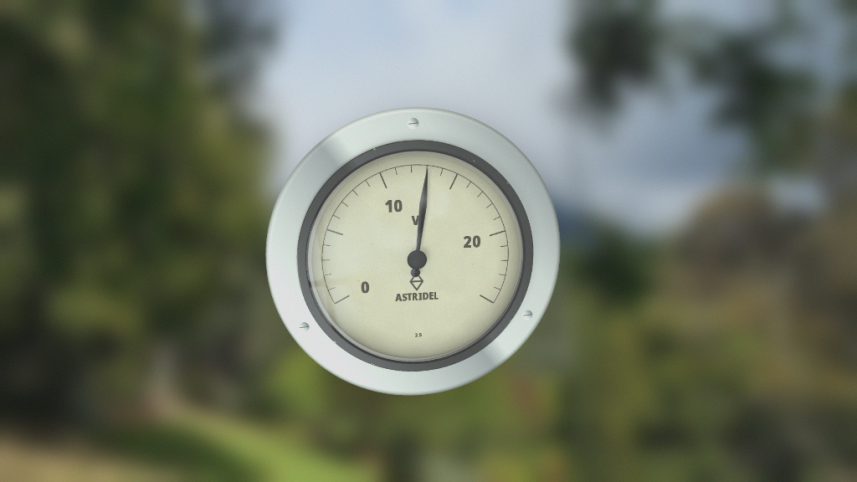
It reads 13 V
